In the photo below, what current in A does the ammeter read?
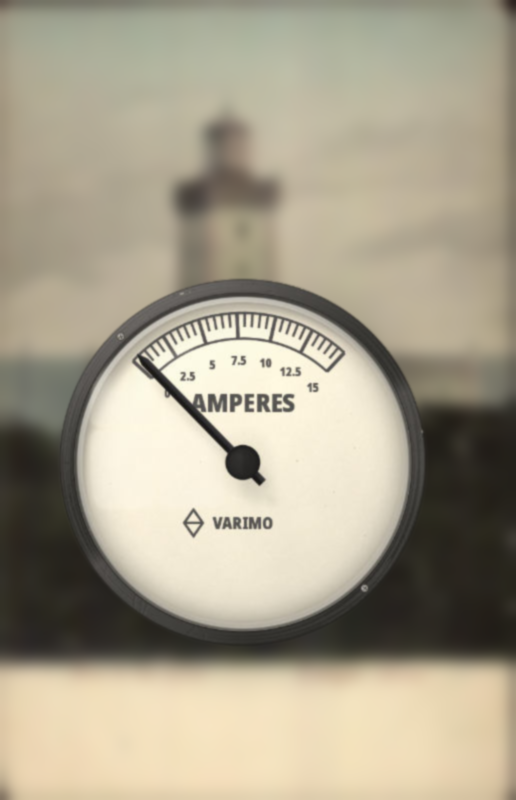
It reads 0.5 A
